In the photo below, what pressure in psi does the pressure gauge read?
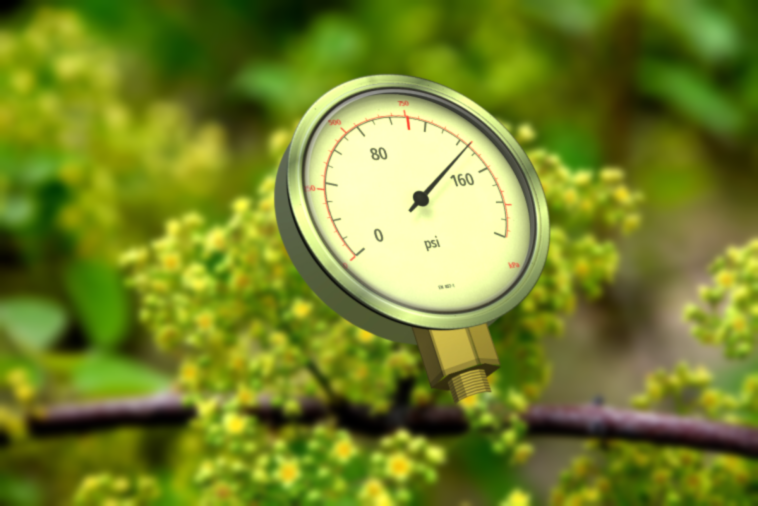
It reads 145 psi
